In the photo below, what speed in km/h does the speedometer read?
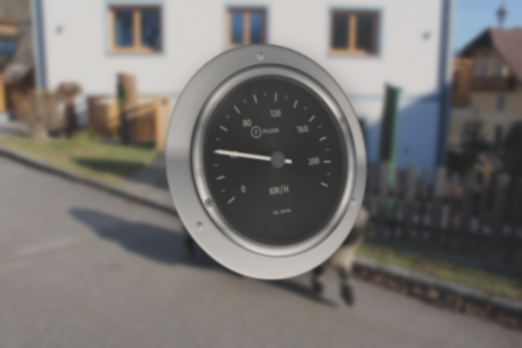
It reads 40 km/h
